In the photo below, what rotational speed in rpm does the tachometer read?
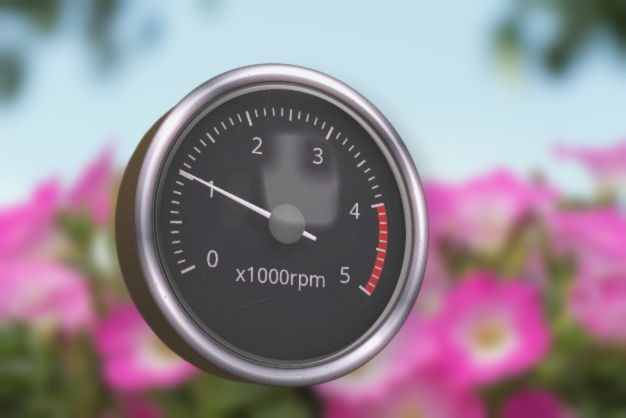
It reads 1000 rpm
